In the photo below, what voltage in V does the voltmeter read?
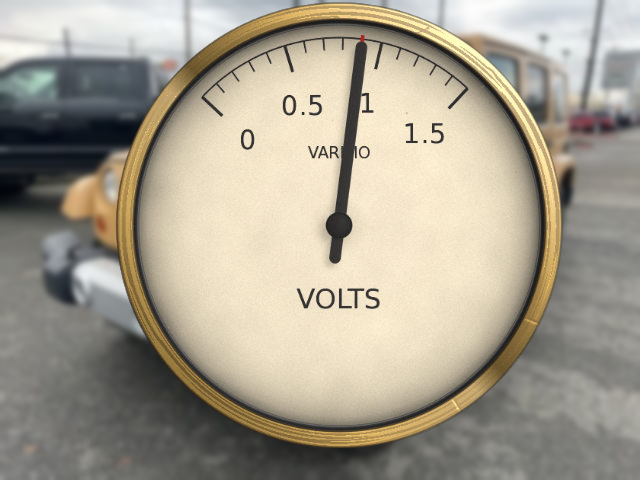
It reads 0.9 V
